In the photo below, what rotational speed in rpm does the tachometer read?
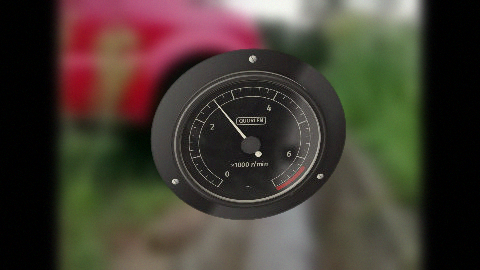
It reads 2600 rpm
